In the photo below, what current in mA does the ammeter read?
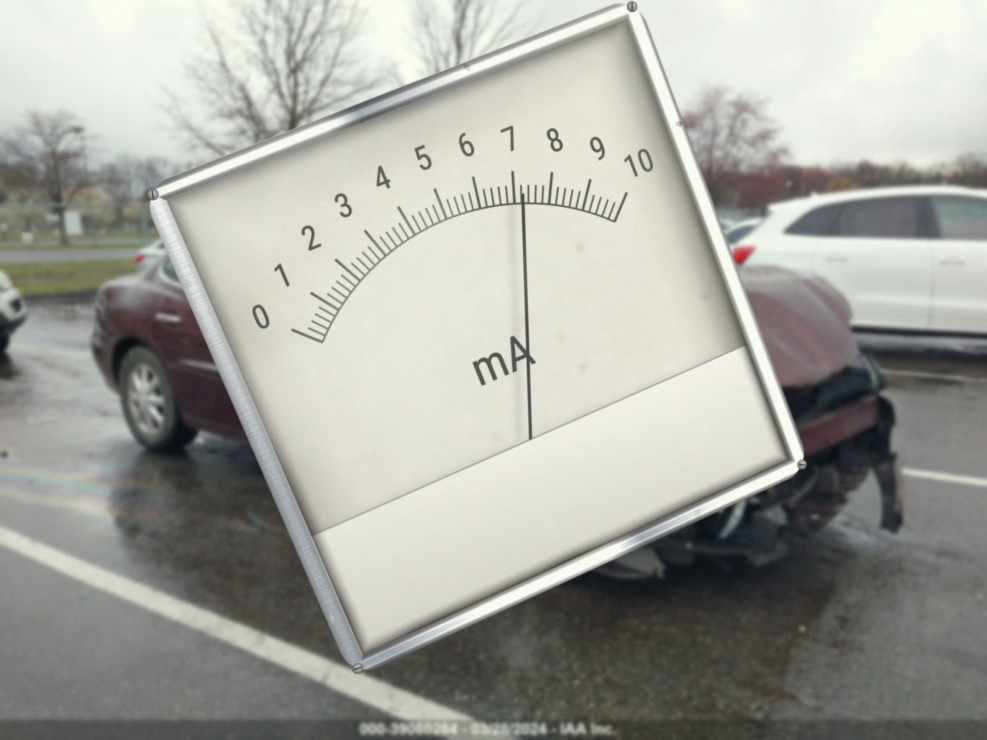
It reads 7.2 mA
